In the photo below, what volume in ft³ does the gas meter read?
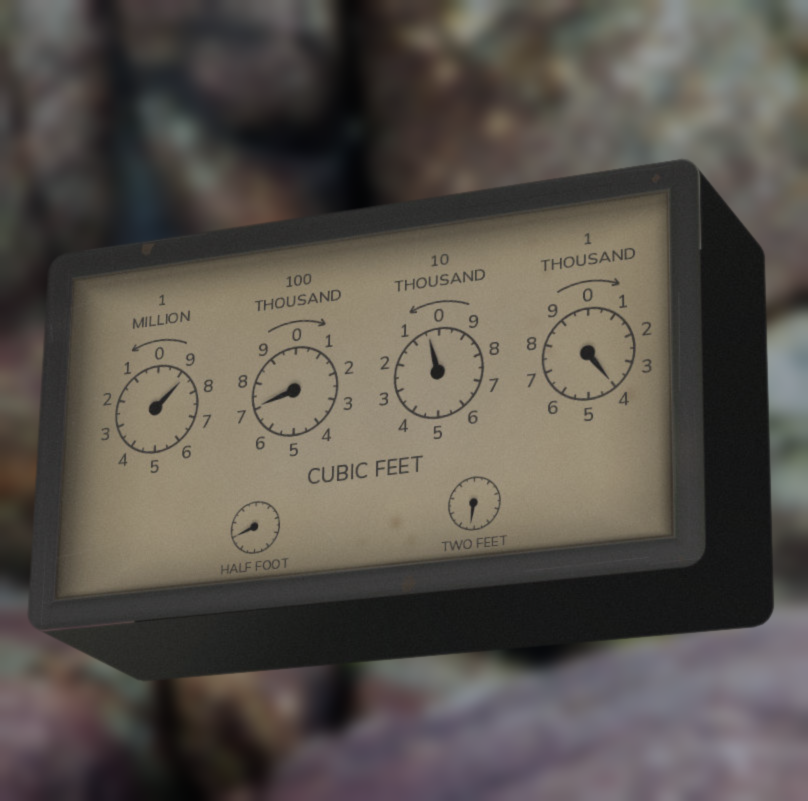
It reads 870400 ft³
